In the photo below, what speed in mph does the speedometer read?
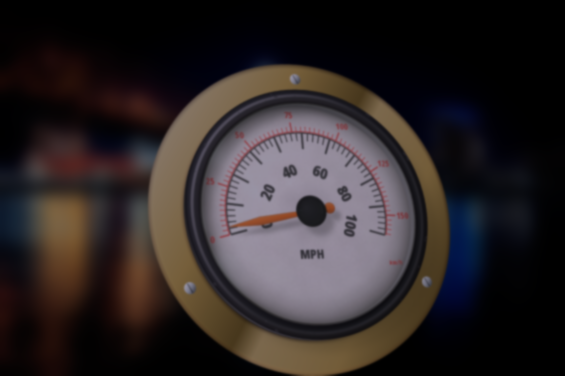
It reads 2 mph
